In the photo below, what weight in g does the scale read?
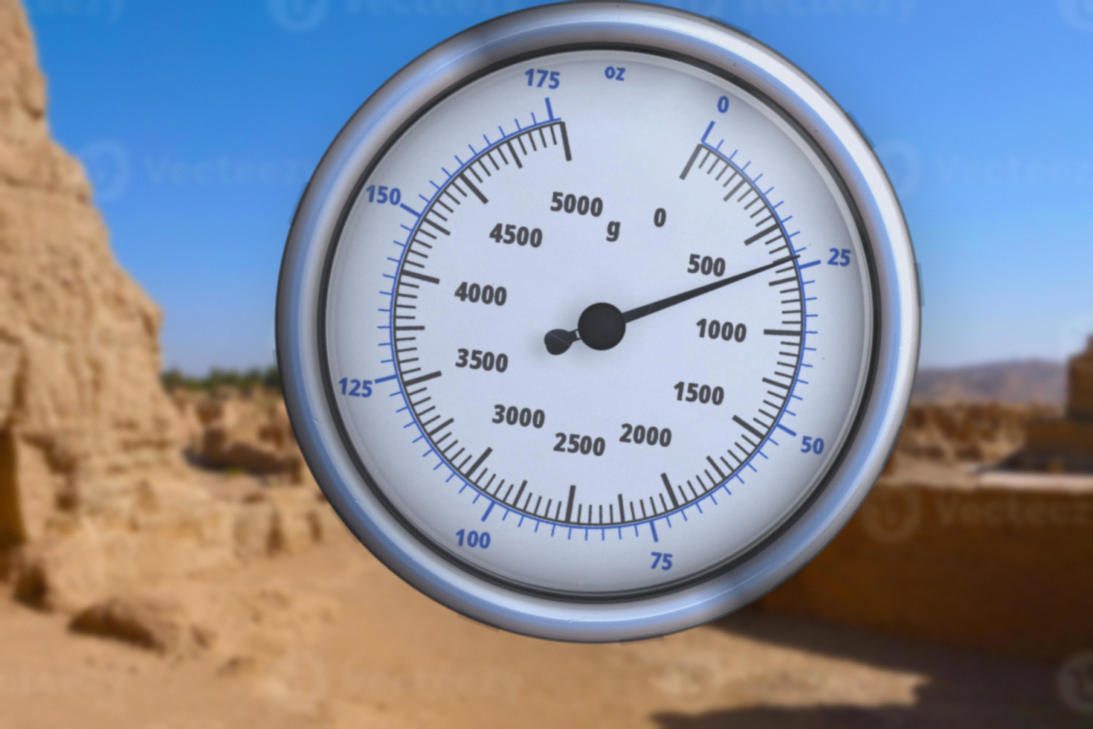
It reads 650 g
